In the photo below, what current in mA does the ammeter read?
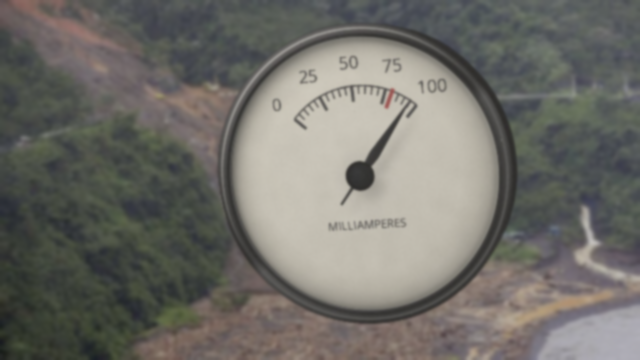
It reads 95 mA
